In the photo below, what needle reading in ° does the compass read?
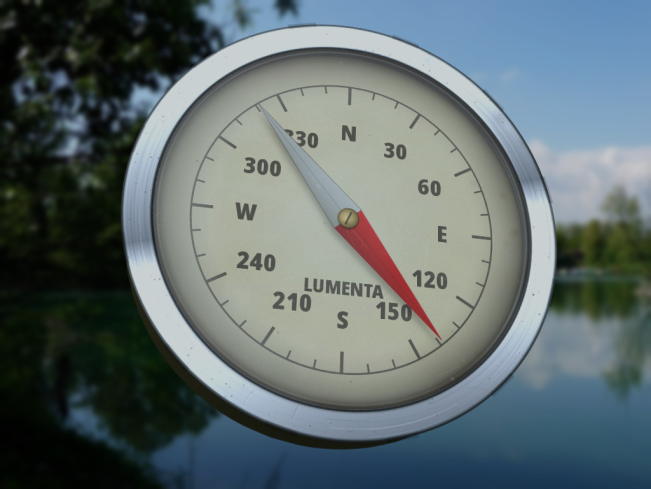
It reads 140 °
